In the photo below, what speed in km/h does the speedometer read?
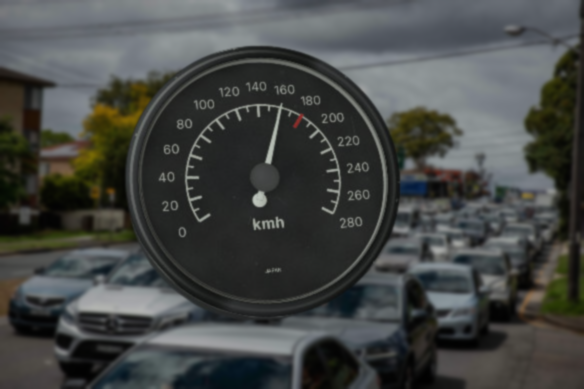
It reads 160 km/h
